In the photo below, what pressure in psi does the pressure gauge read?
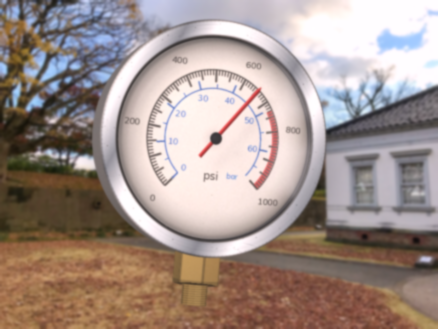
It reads 650 psi
